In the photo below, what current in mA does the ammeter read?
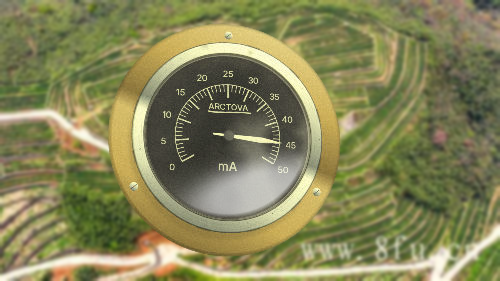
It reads 45 mA
